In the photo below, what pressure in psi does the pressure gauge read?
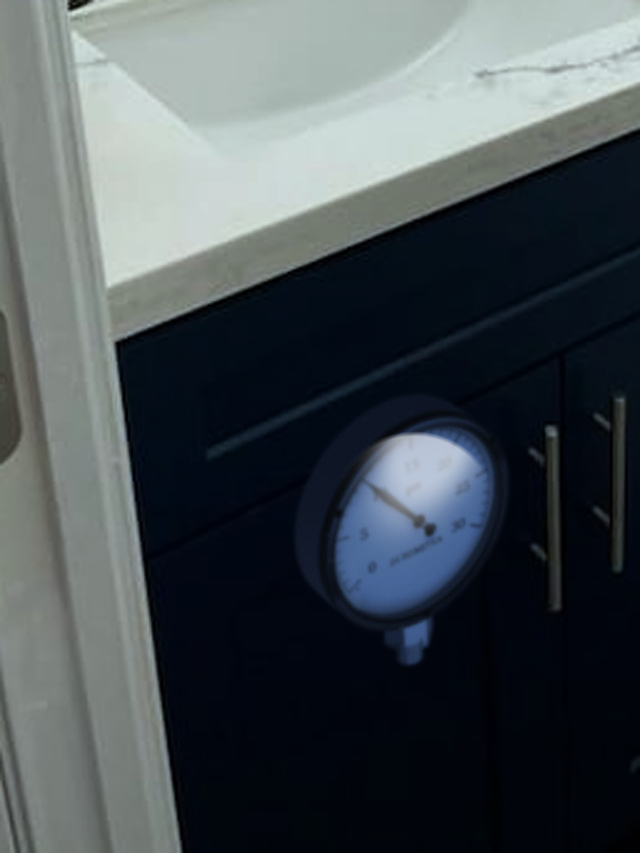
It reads 10 psi
